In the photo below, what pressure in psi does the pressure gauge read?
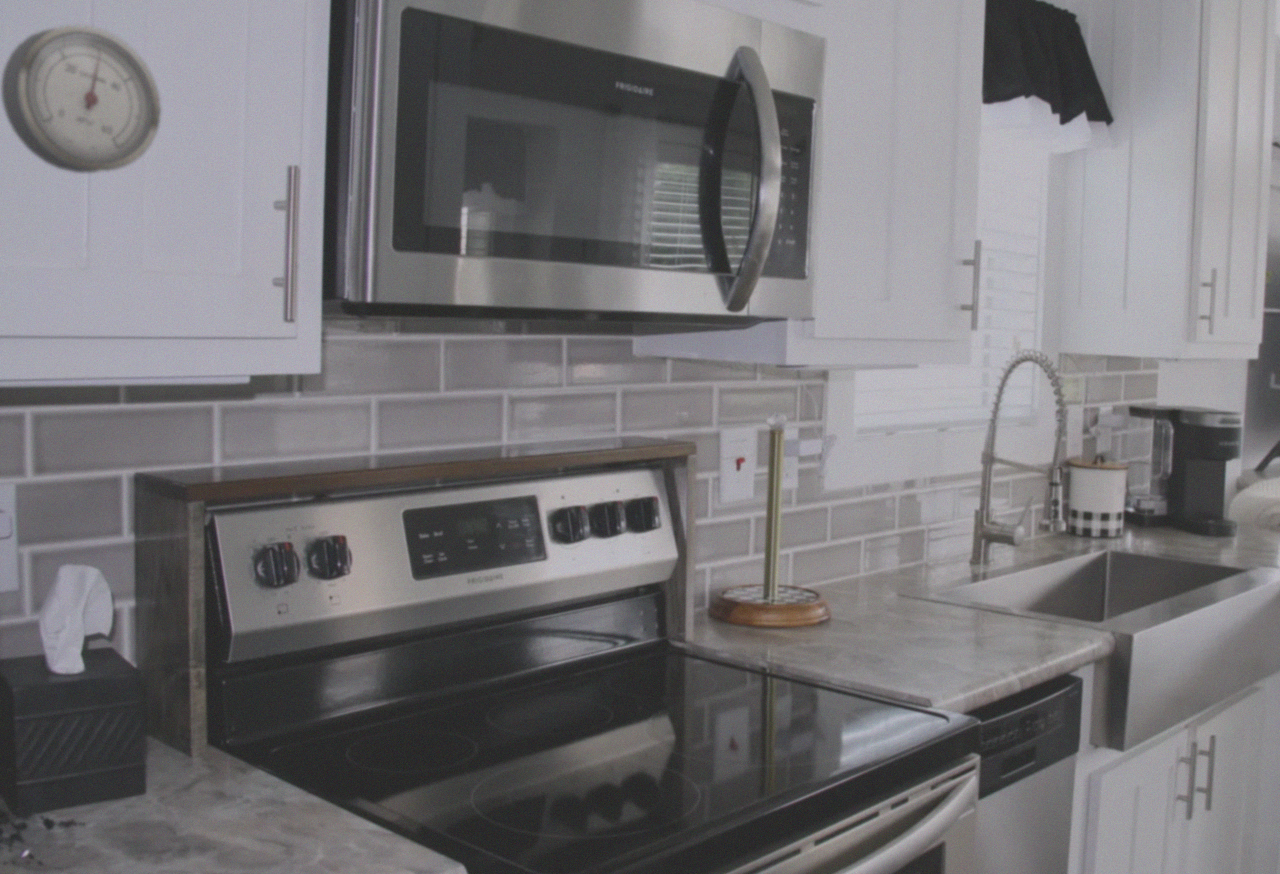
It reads 30 psi
